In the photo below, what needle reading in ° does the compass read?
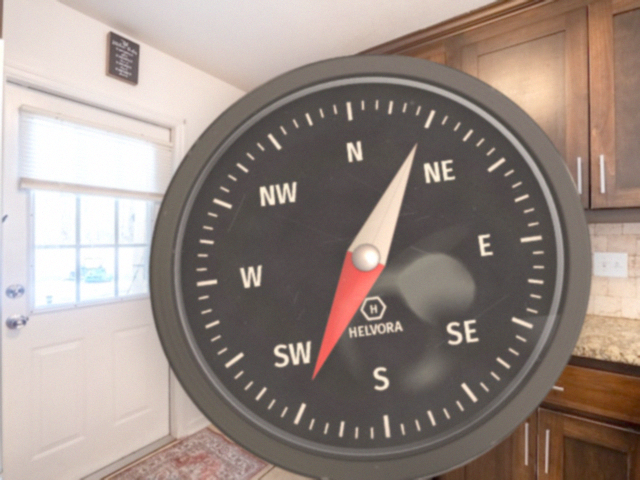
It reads 210 °
